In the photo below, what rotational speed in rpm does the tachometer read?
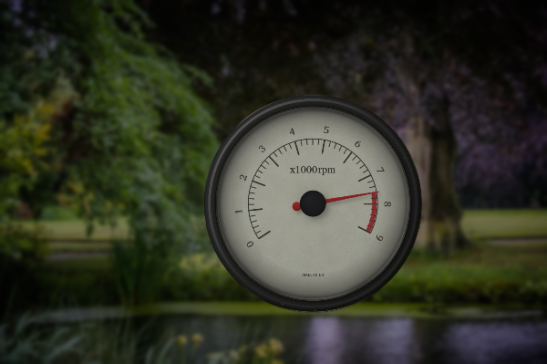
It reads 7600 rpm
